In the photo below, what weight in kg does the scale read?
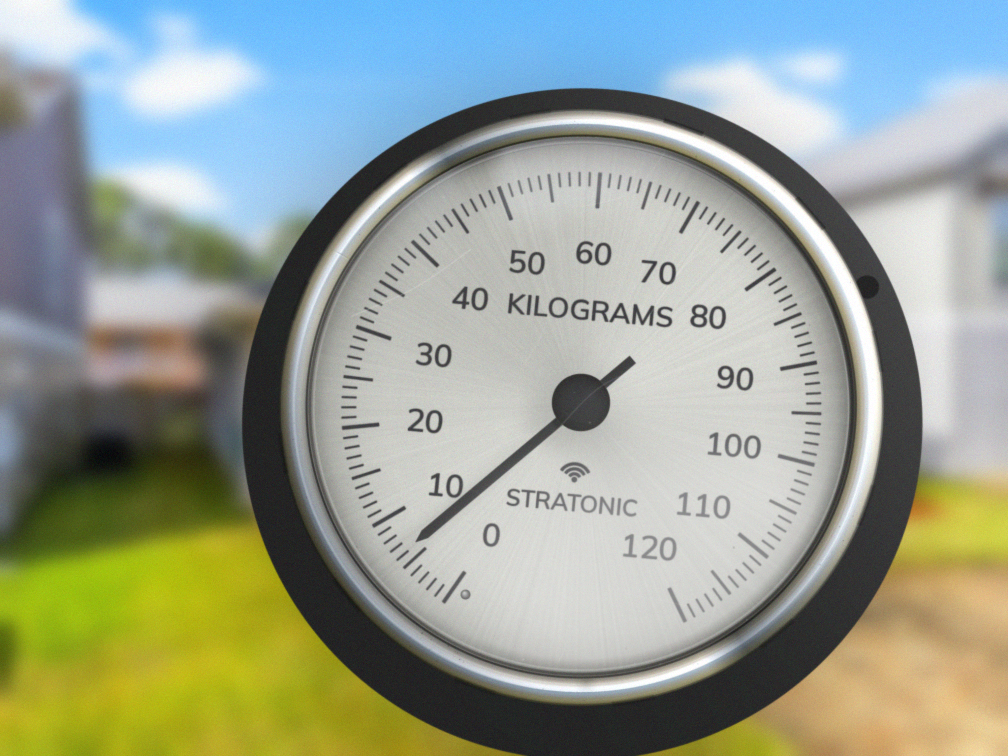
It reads 6 kg
